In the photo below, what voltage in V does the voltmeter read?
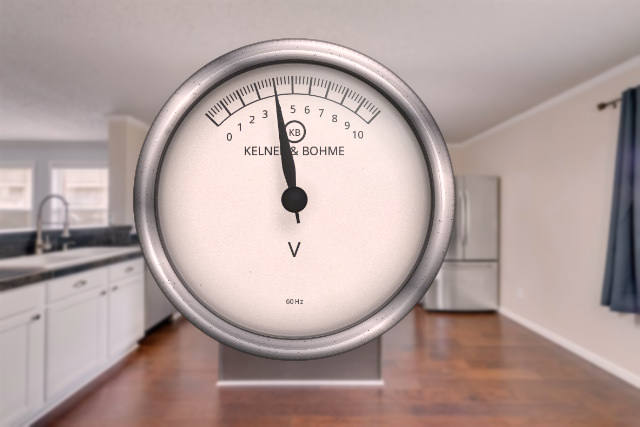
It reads 4 V
